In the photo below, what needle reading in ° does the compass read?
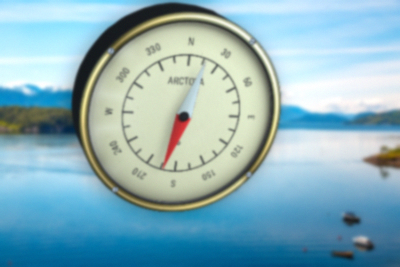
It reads 195 °
